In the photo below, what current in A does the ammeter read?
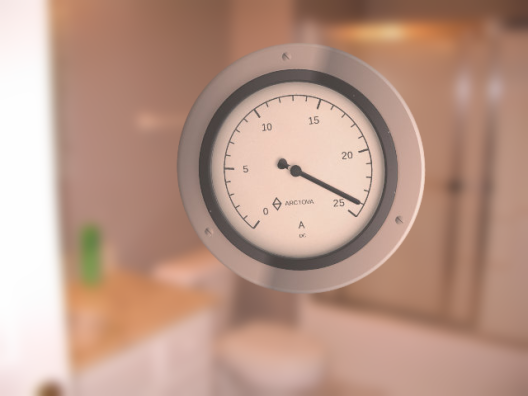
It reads 24 A
